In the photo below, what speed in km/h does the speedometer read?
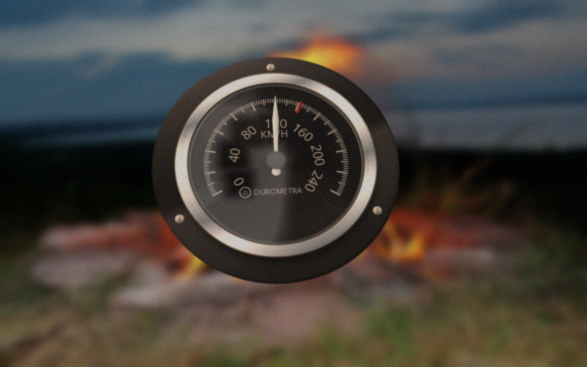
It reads 120 km/h
